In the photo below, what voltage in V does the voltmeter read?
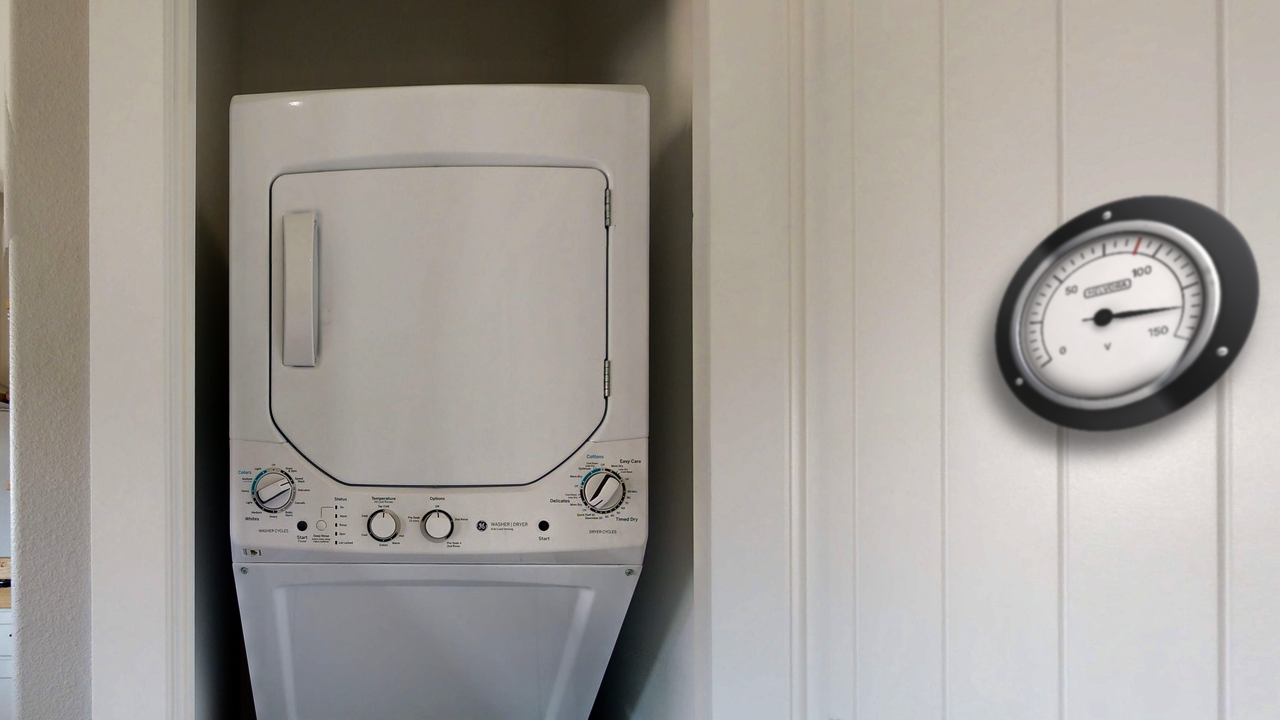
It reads 135 V
